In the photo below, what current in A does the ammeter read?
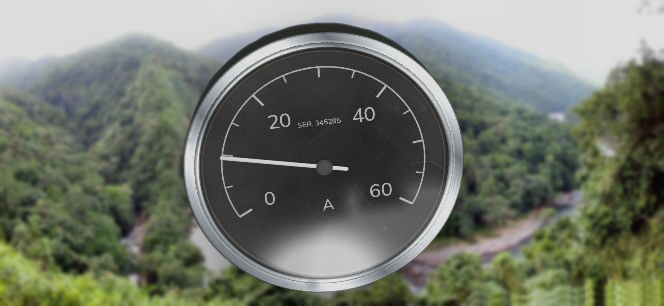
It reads 10 A
